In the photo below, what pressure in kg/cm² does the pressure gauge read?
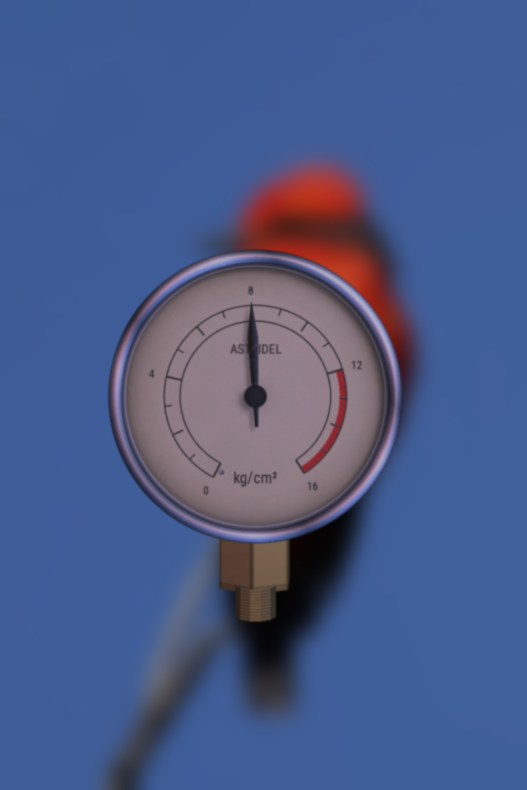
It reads 8 kg/cm²
